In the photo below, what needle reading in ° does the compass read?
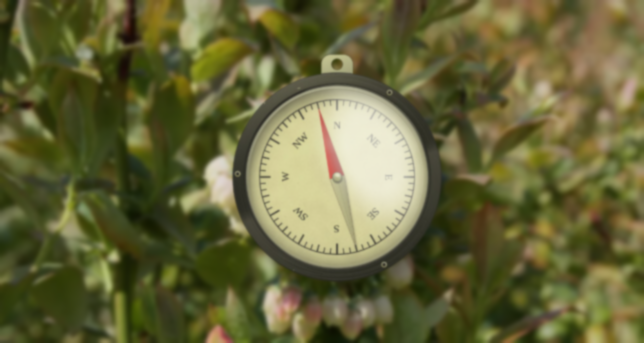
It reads 345 °
